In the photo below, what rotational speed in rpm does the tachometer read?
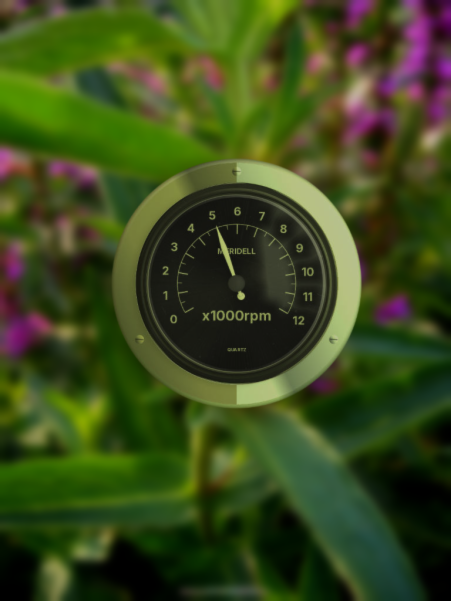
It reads 5000 rpm
